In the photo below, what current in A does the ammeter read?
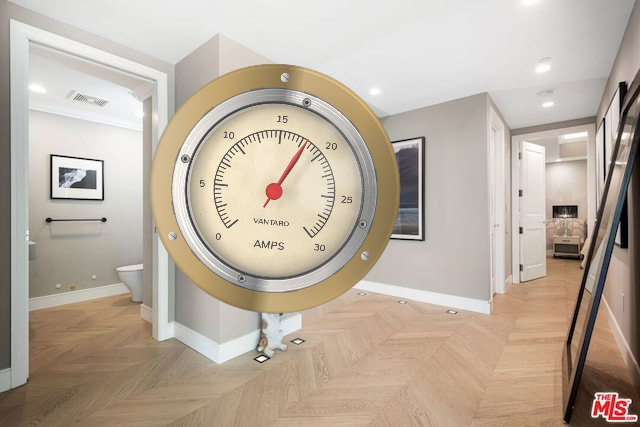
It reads 18 A
